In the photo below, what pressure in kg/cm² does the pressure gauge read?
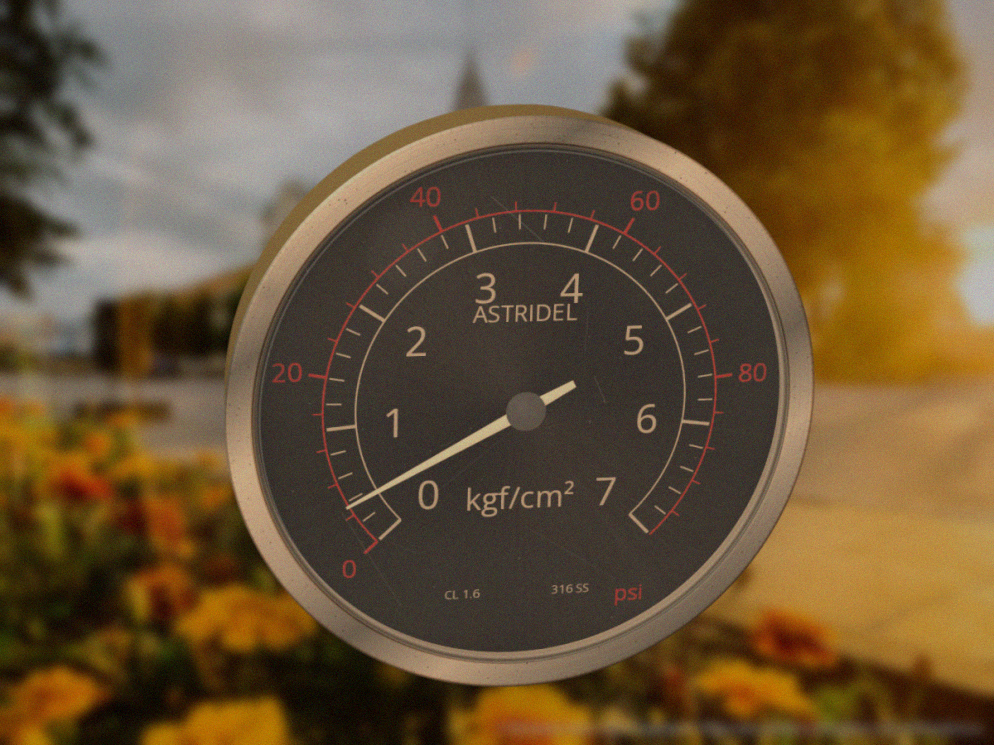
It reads 0.4 kg/cm²
